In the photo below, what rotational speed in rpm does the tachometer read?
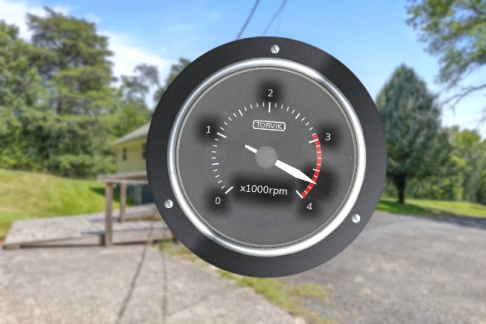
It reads 3700 rpm
